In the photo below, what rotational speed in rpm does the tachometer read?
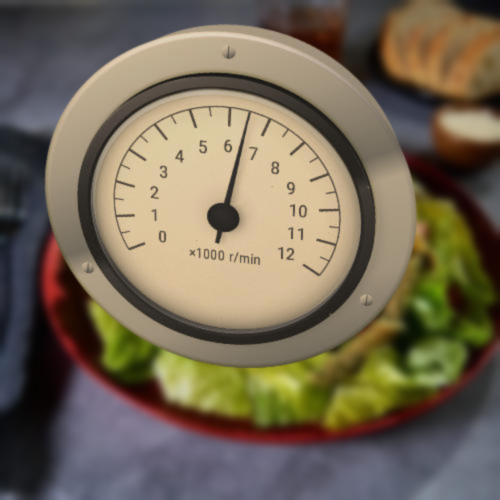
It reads 6500 rpm
